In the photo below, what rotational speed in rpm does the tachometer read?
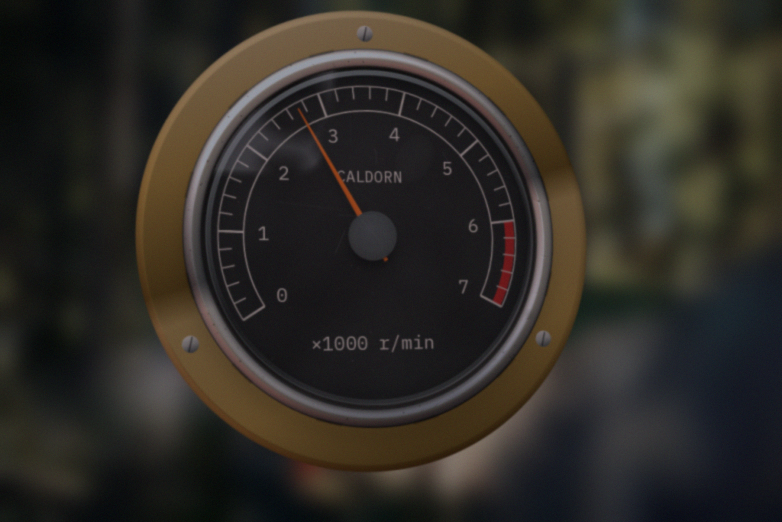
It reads 2700 rpm
